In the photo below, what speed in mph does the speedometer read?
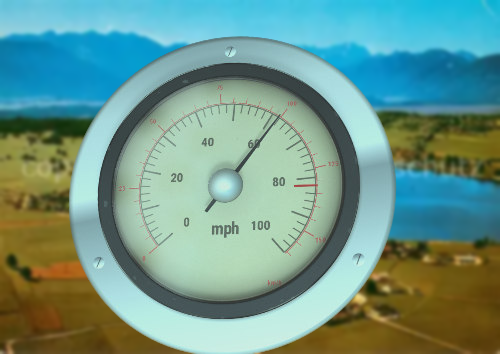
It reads 62 mph
